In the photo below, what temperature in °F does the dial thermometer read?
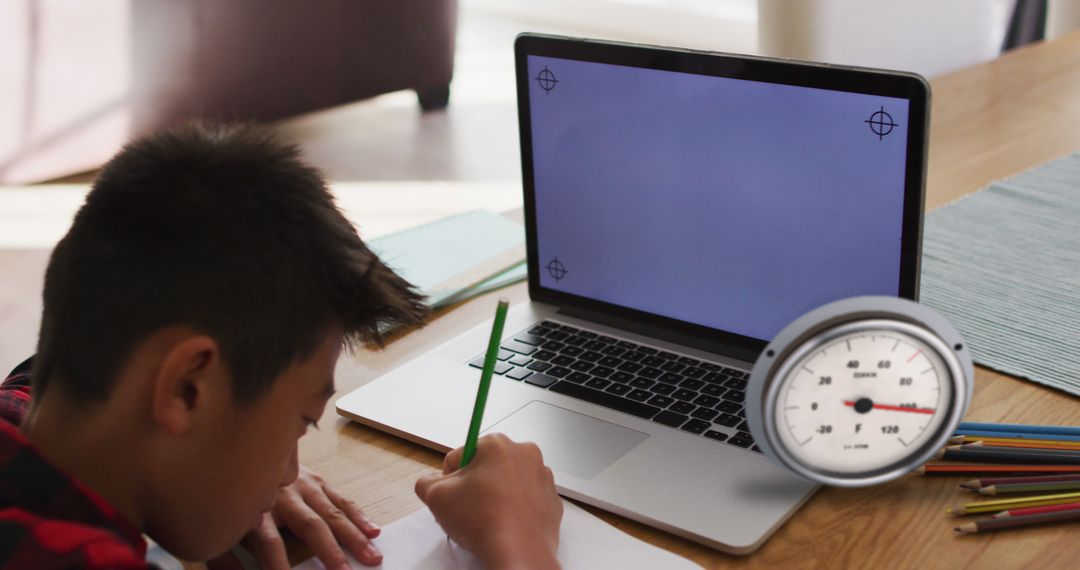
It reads 100 °F
